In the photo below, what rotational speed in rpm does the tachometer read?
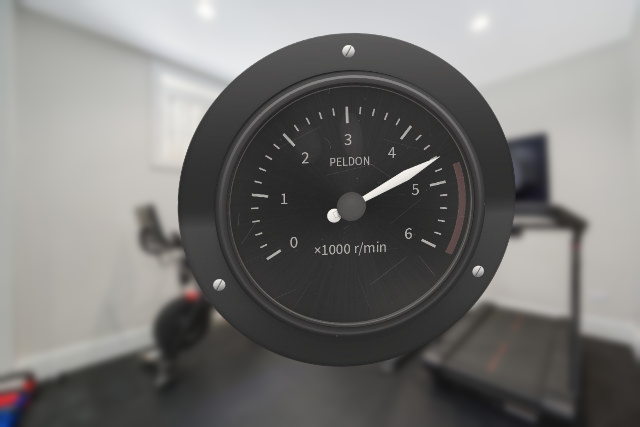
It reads 4600 rpm
